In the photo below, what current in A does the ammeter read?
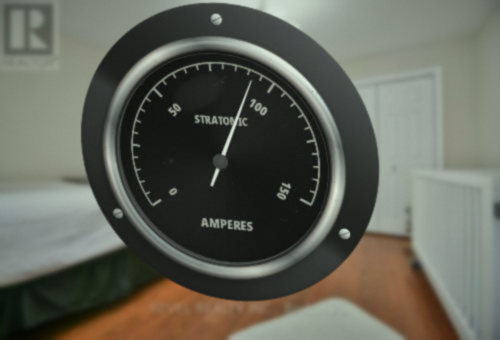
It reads 92.5 A
